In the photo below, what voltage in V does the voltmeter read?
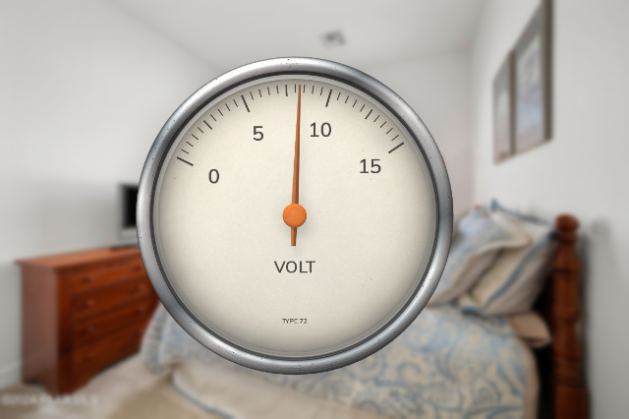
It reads 8.25 V
